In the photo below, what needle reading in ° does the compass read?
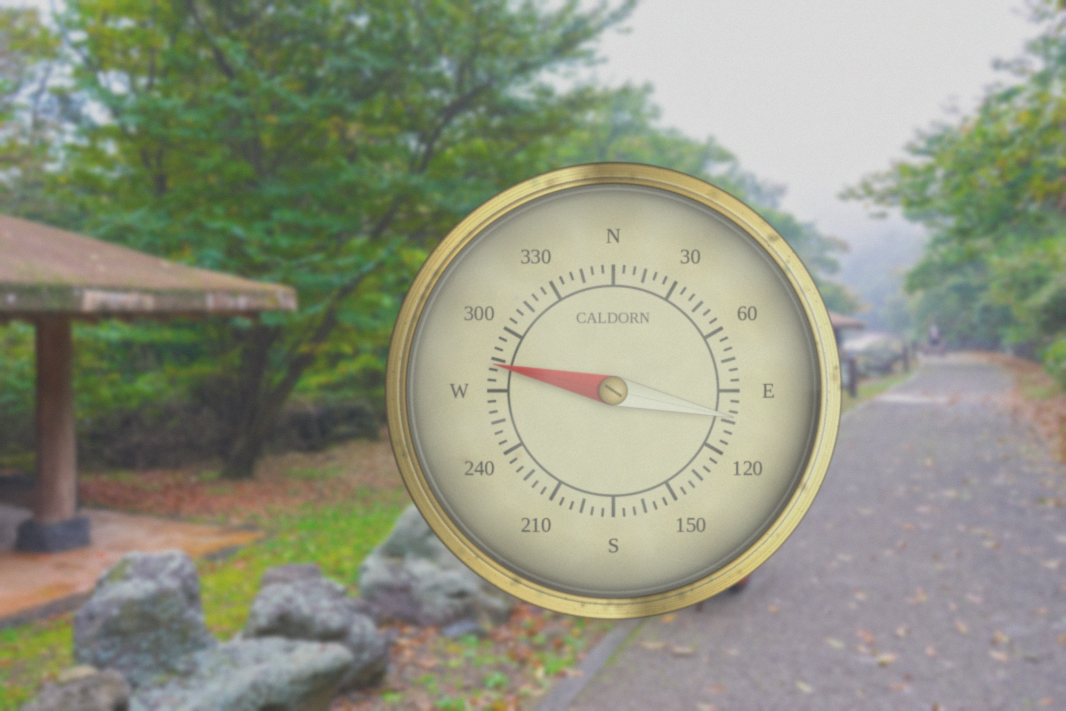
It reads 282.5 °
